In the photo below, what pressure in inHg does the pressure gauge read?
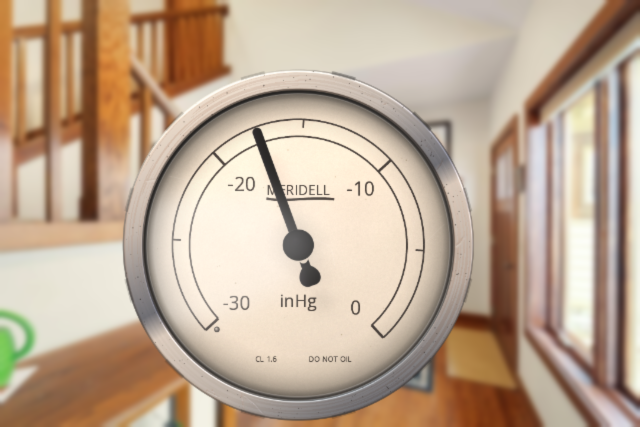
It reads -17.5 inHg
